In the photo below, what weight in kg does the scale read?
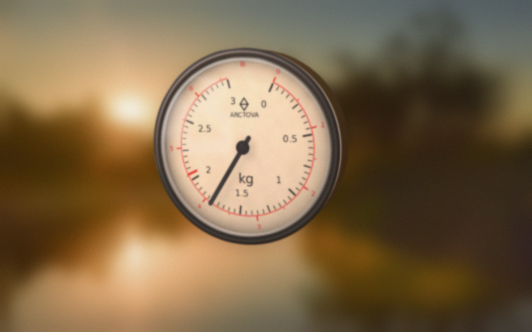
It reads 1.75 kg
